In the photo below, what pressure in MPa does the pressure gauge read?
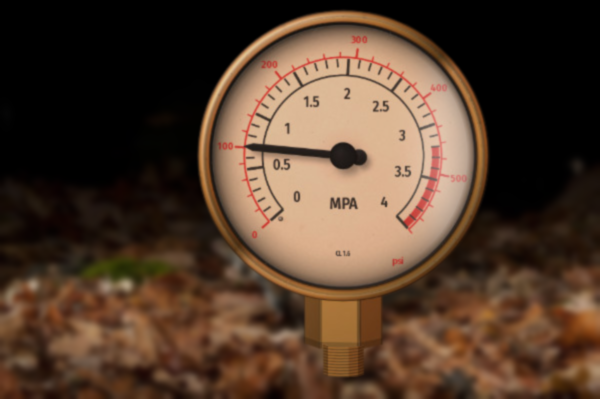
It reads 0.7 MPa
